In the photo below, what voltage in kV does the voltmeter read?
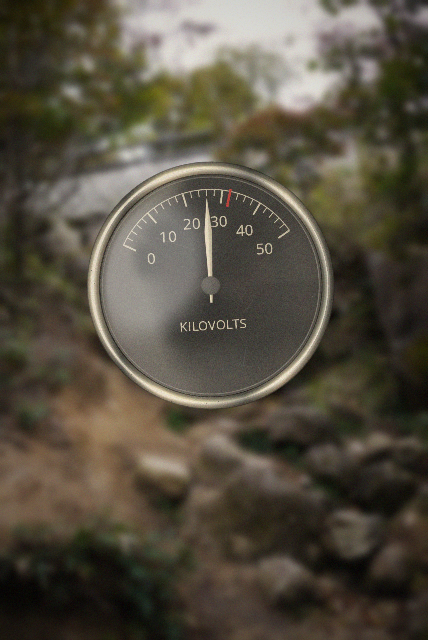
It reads 26 kV
